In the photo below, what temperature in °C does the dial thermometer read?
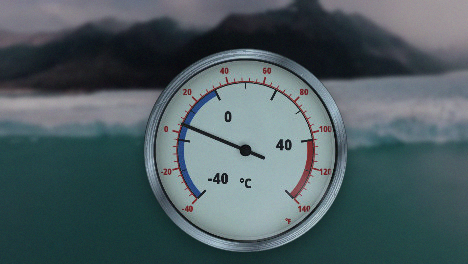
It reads -15 °C
